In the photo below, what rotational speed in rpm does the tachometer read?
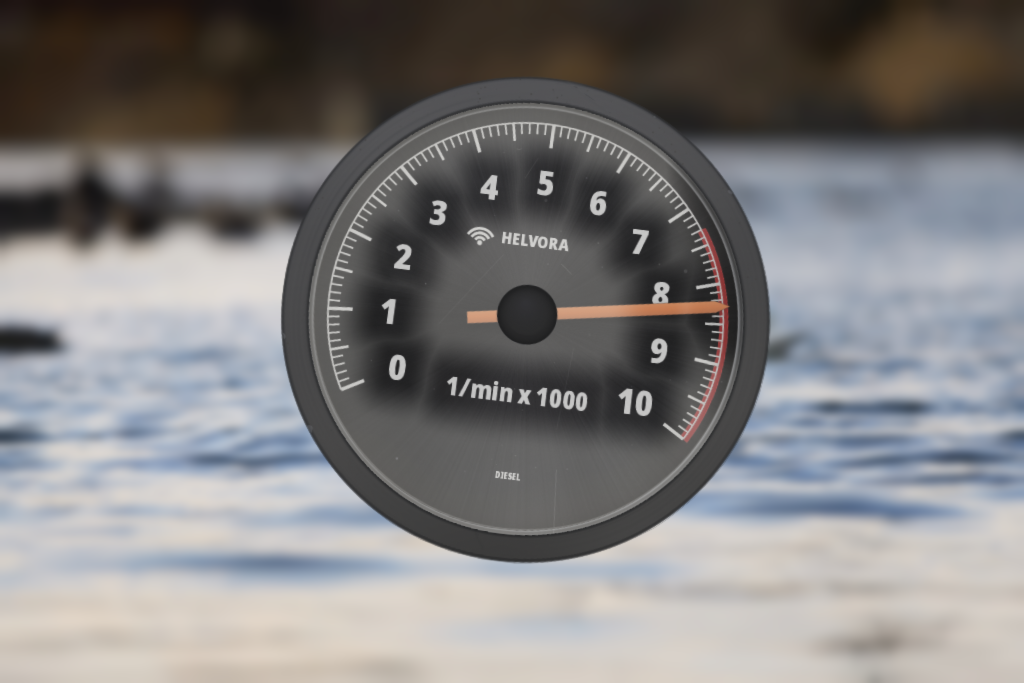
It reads 8300 rpm
